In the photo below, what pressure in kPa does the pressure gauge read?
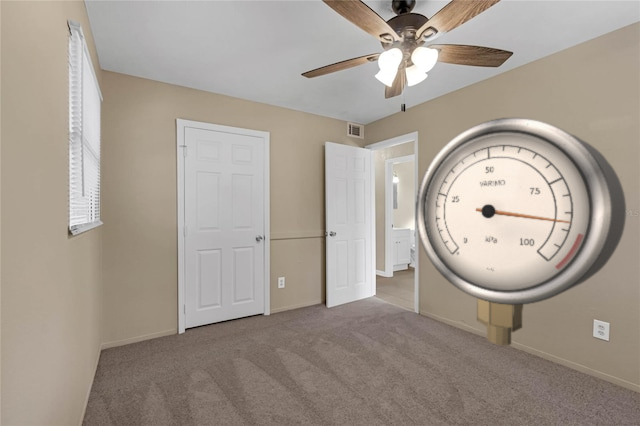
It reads 87.5 kPa
